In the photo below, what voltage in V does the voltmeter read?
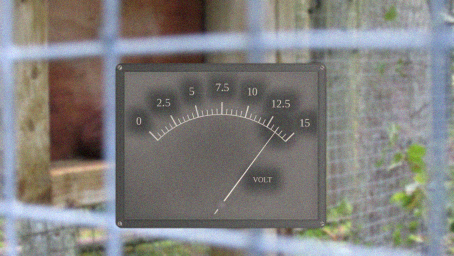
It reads 13.5 V
